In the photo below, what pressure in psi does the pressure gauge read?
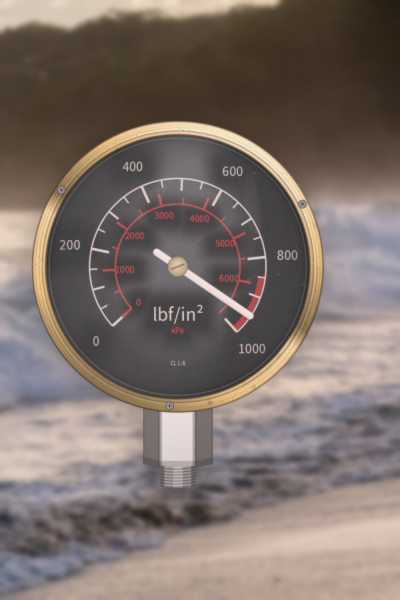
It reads 950 psi
